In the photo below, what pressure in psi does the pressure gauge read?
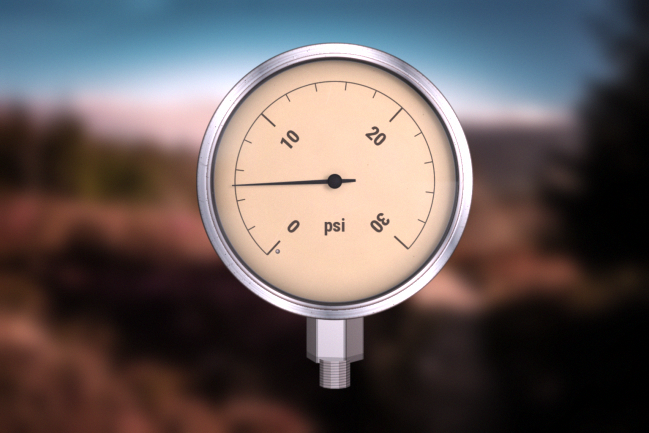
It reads 5 psi
